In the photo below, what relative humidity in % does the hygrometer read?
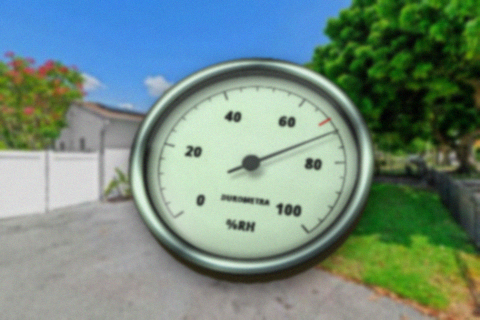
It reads 72 %
